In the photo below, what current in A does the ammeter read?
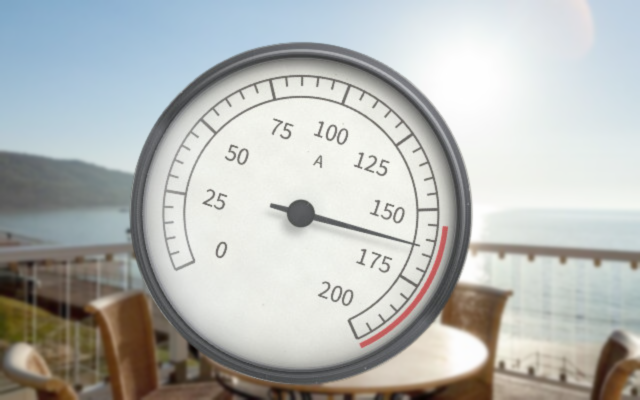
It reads 162.5 A
